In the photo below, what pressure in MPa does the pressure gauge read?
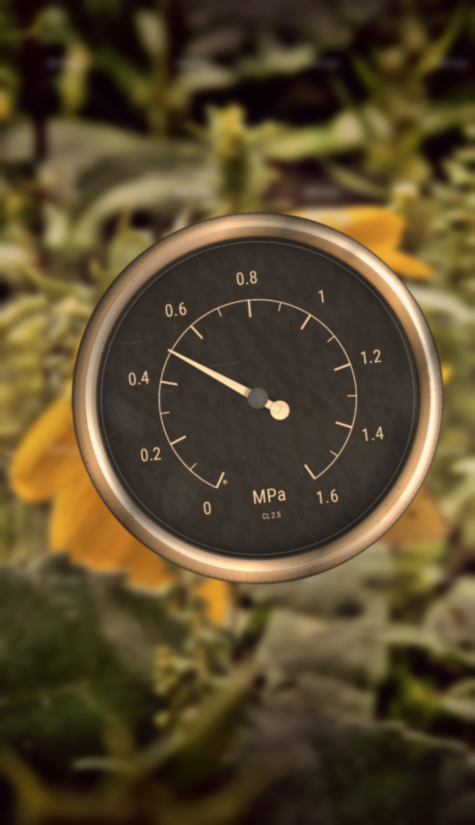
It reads 0.5 MPa
